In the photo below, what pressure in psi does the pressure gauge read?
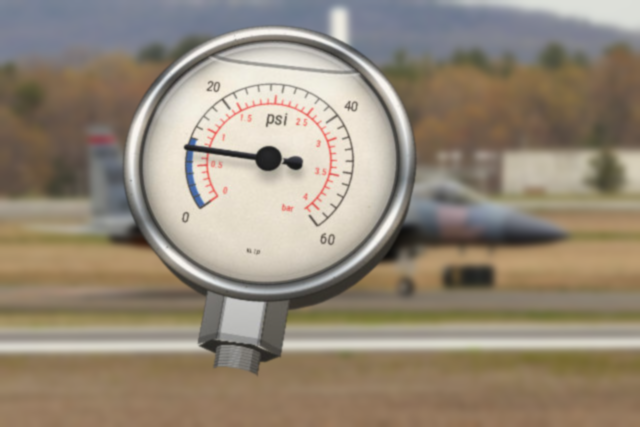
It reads 10 psi
